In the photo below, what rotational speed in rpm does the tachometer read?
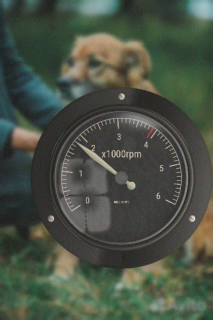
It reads 1800 rpm
